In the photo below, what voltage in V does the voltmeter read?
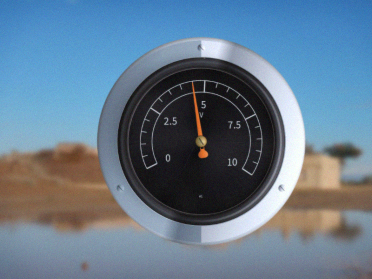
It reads 4.5 V
